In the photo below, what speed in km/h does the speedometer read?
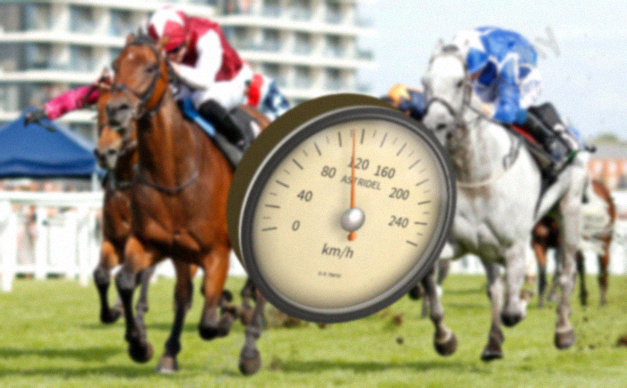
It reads 110 km/h
